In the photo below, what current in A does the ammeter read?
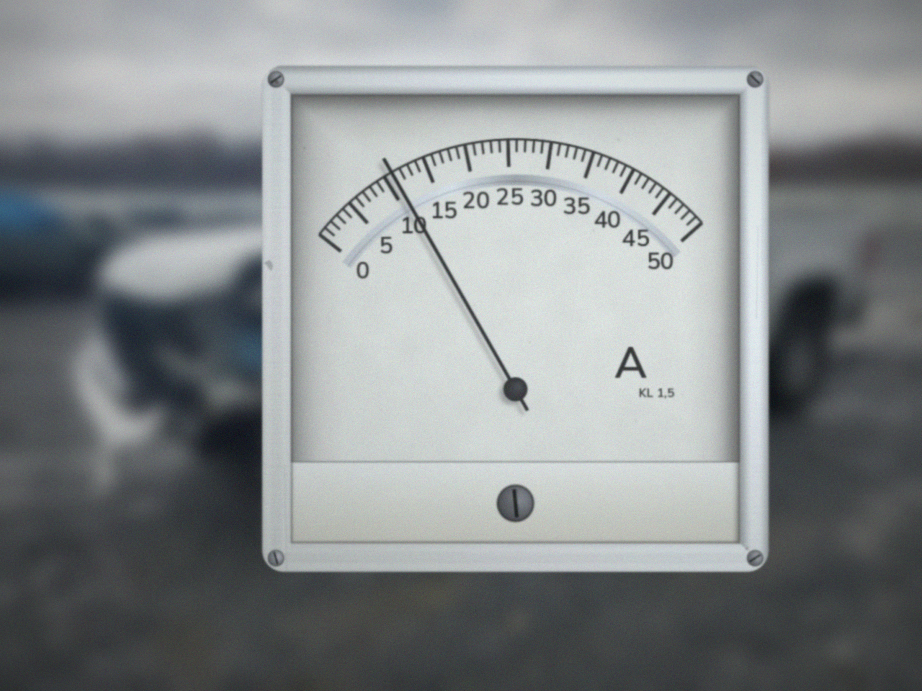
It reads 11 A
